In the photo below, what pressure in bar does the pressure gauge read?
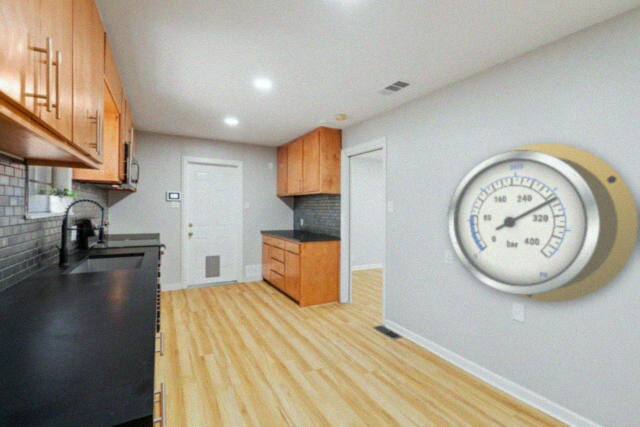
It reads 290 bar
